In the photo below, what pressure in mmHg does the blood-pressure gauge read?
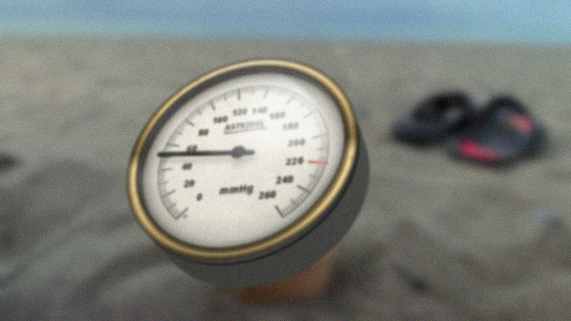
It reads 50 mmHg
